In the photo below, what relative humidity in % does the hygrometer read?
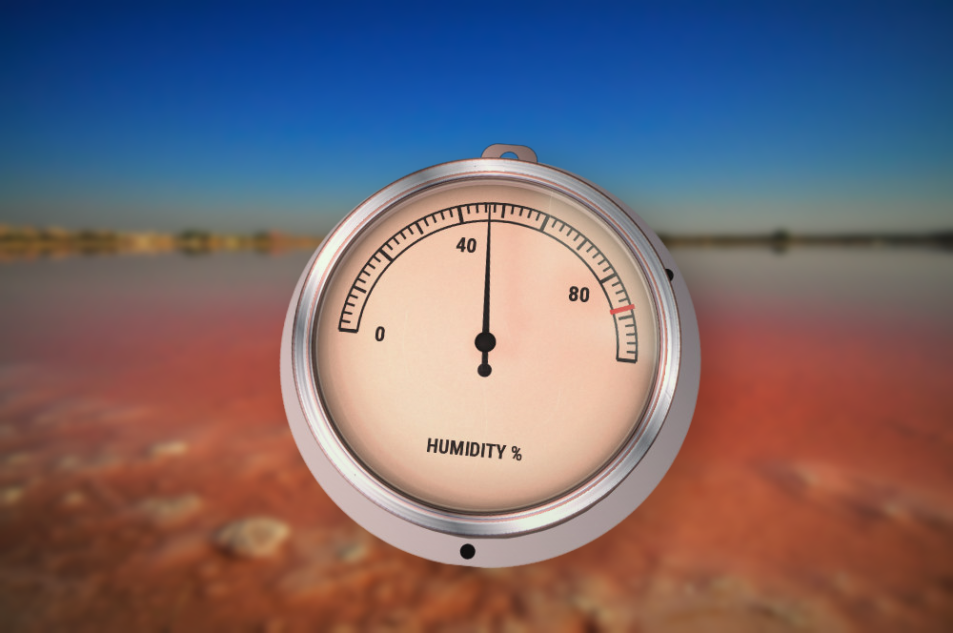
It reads 47 %
